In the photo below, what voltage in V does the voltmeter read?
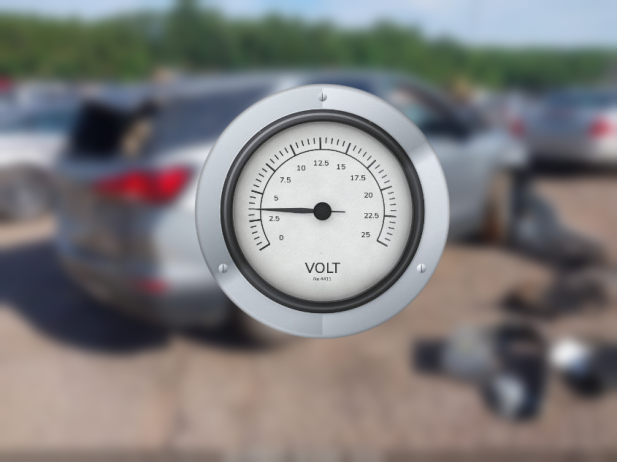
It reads 3.5 V
